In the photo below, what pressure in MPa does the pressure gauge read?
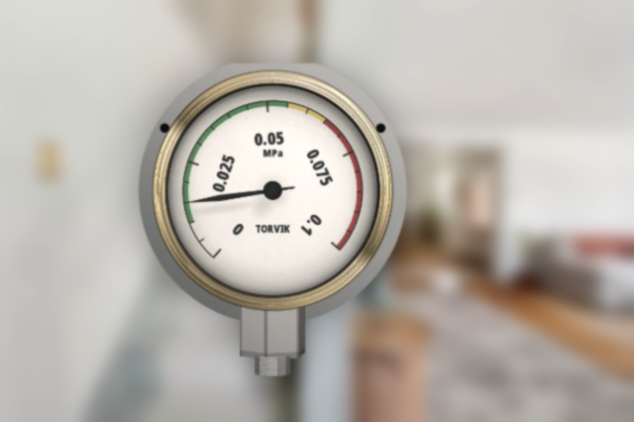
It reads 0.015 MPa
